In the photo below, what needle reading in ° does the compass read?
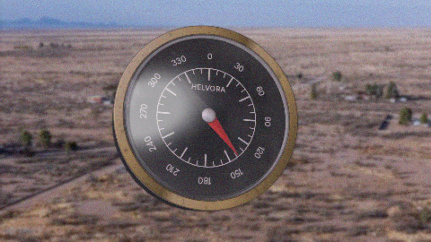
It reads 140 °
